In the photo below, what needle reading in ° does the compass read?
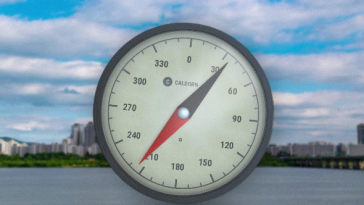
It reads 215 °
